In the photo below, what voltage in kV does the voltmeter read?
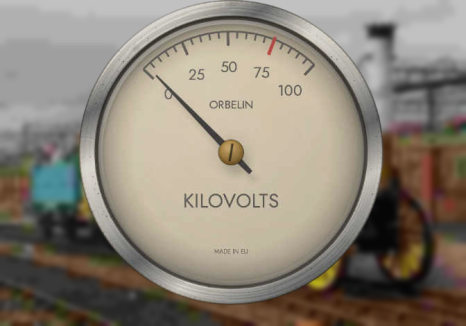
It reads 2.5 kV
